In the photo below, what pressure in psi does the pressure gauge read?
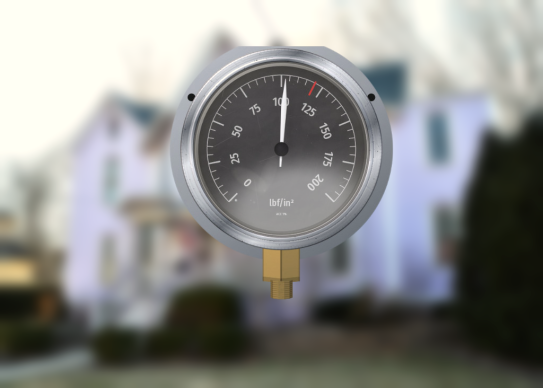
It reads 102.5 psi
